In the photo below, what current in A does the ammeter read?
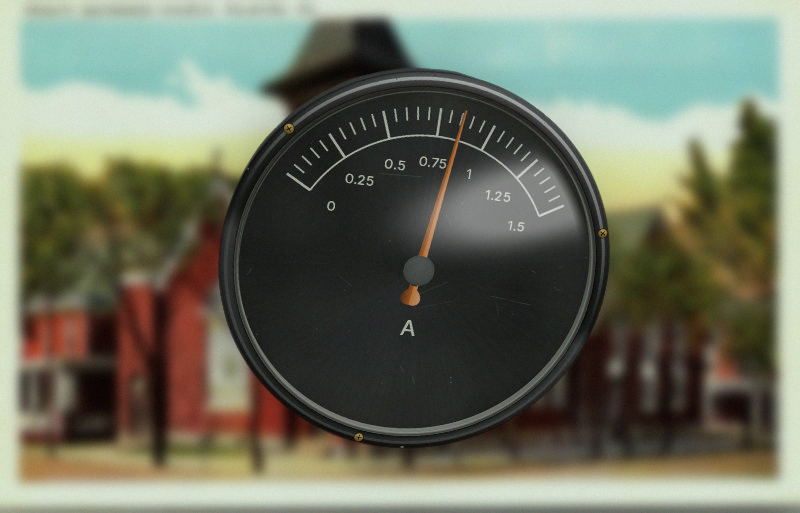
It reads 0.85 A
